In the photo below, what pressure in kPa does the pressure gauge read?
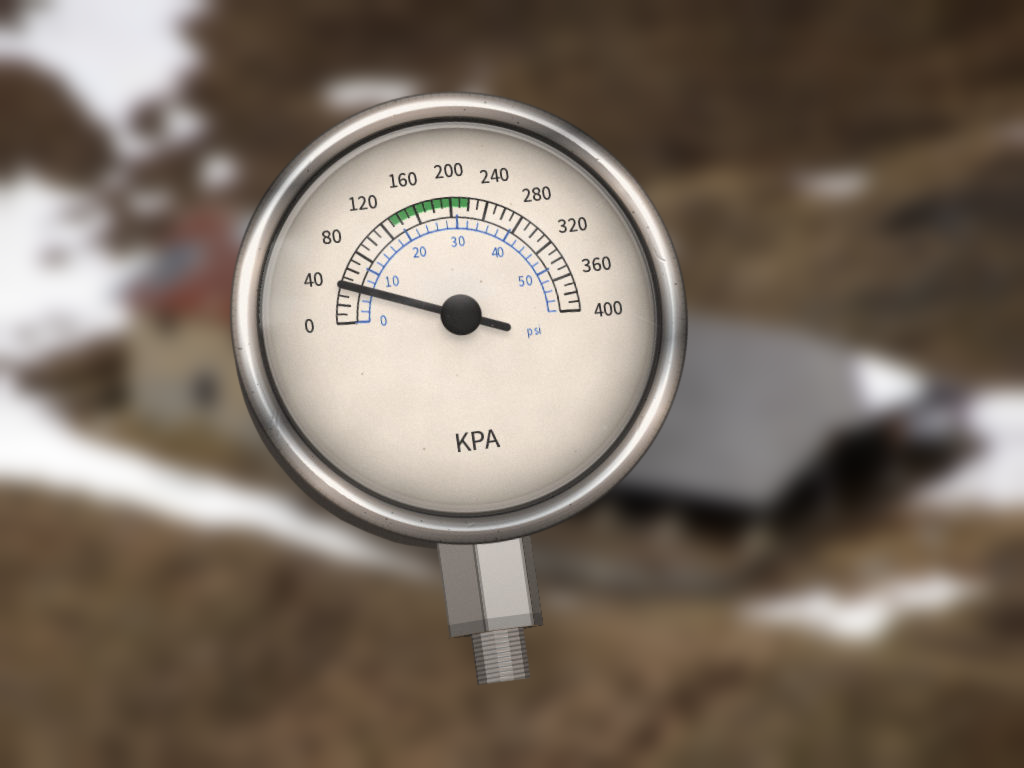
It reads 40 kPa
